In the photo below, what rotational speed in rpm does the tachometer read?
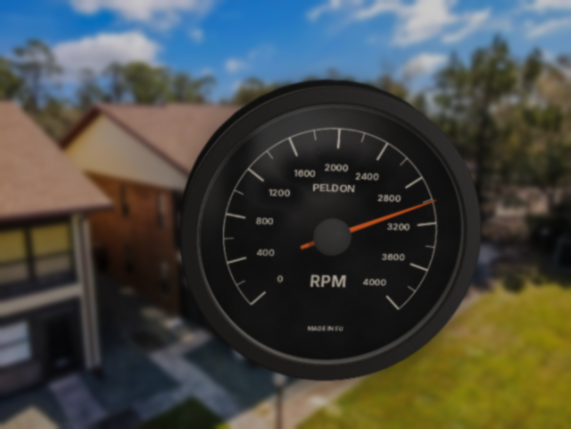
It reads 3000 rpm
